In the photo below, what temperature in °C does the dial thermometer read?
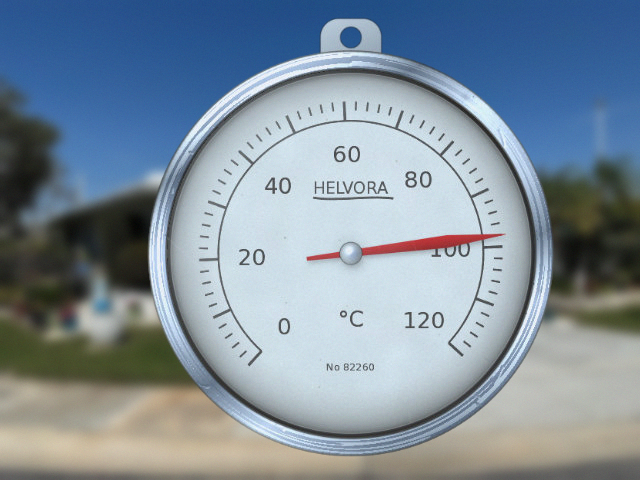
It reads 98 °C
